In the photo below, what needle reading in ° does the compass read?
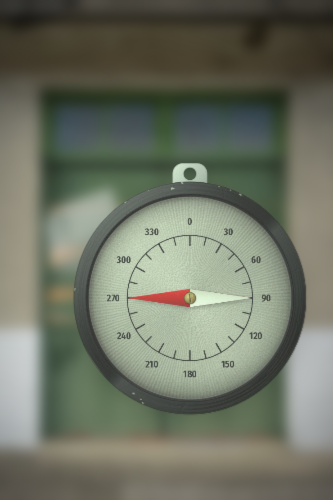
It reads 270 °
